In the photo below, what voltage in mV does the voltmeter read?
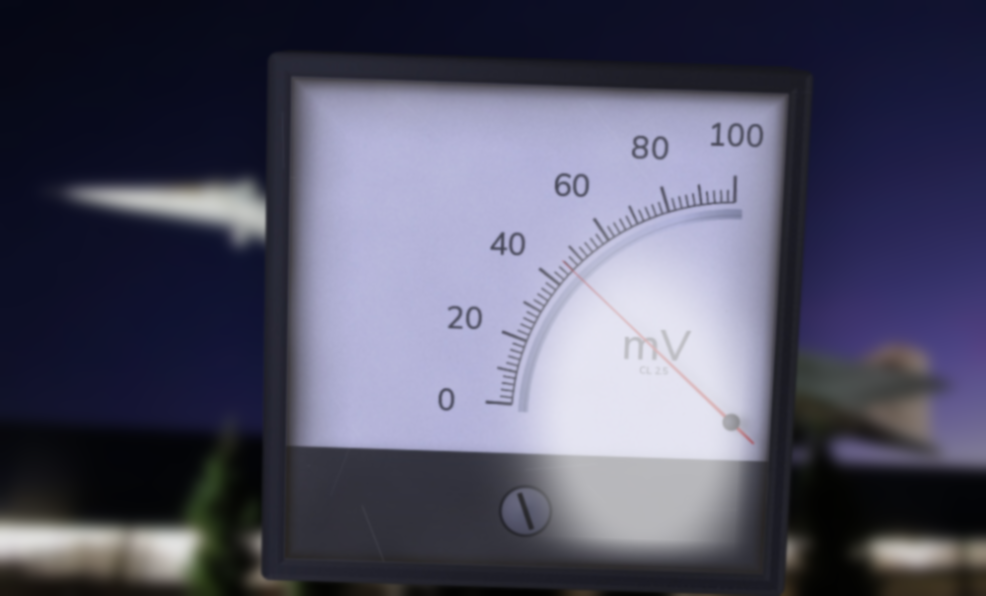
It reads 46 mV
